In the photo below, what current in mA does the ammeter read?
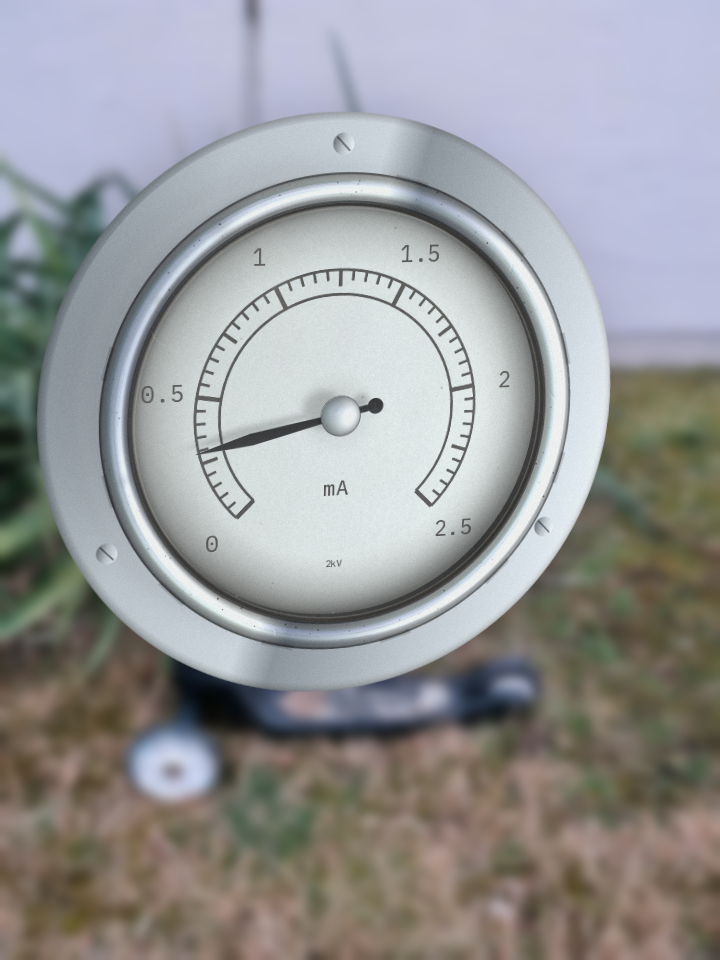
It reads 0.3 mA
